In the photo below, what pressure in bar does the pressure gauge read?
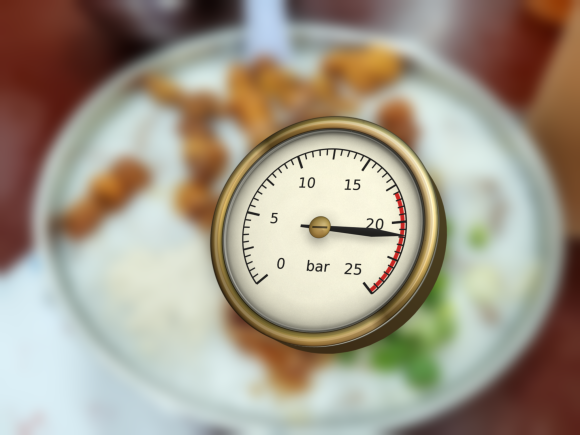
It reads 21 bar
